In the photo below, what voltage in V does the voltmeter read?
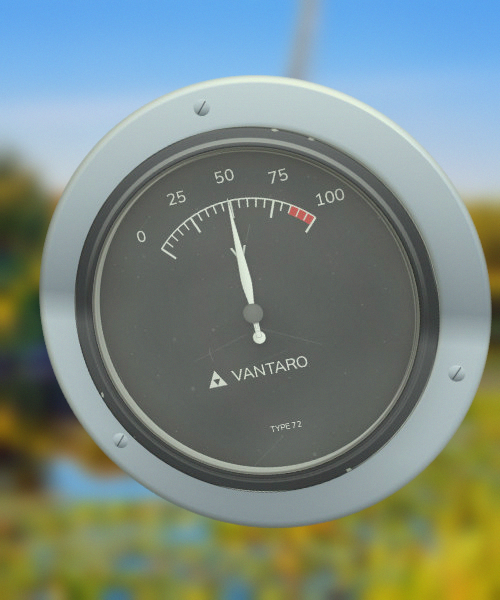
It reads 50 V
